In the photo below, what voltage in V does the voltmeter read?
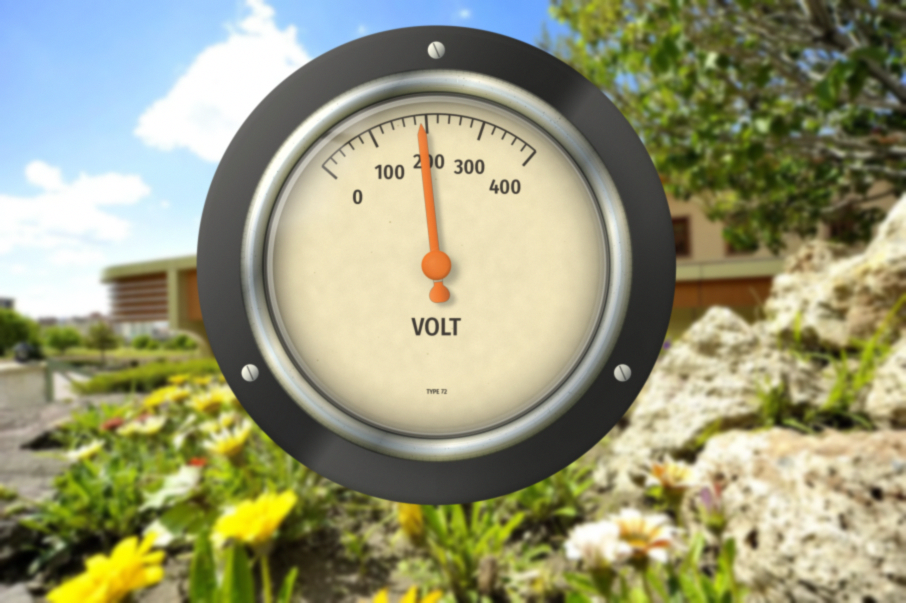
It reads 190 V
